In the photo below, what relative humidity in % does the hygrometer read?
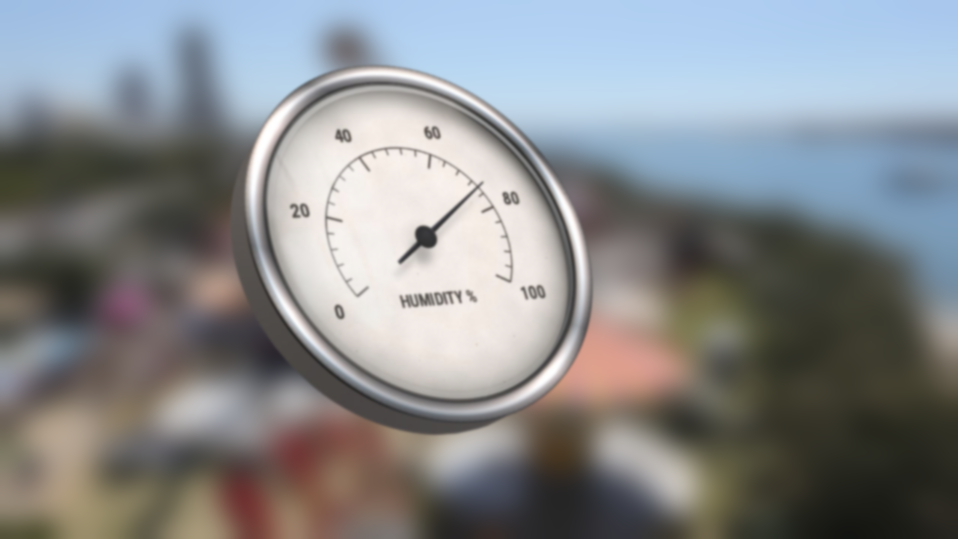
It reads 74 %
